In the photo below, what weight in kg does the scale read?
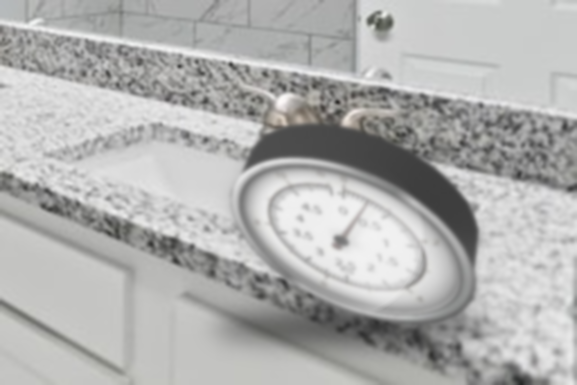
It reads 0.25 kg
